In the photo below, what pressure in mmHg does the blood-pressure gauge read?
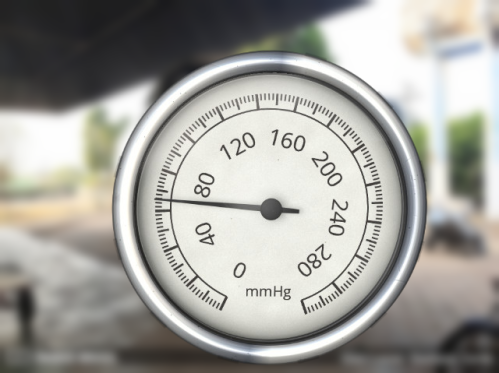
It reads 66 mmHg
